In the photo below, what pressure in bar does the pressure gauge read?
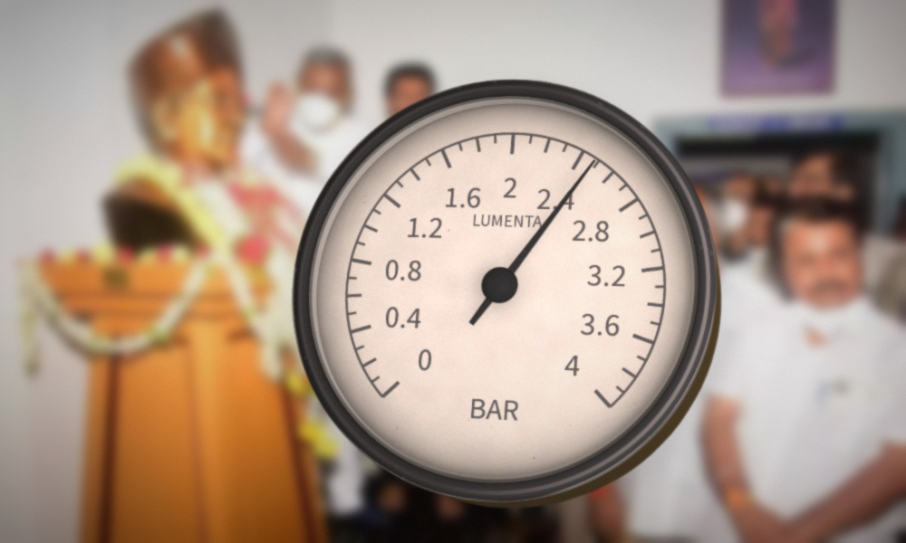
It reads 2.5 bar
